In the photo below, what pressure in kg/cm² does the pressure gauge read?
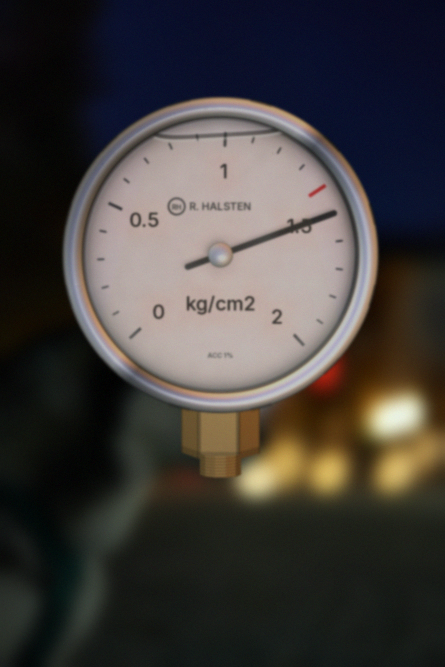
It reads 1.5 kg/cm²
